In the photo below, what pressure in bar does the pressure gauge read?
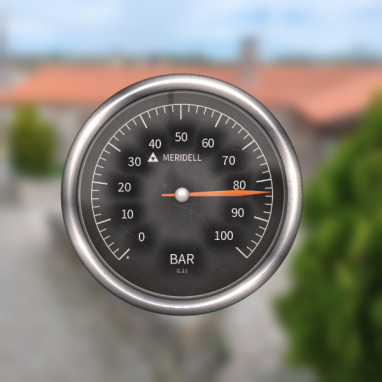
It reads 83 bar
